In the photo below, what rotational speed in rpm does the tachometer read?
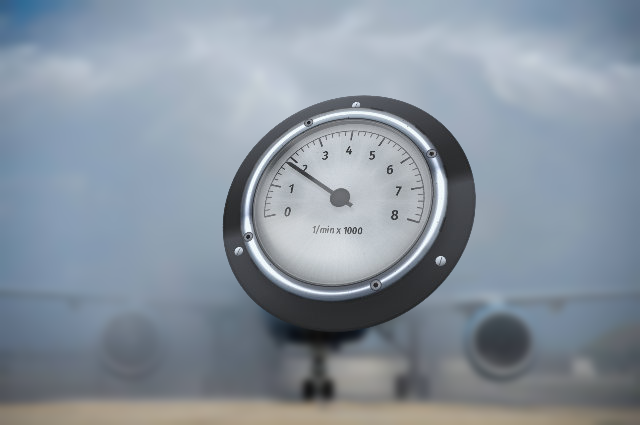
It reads 1800 rpm
